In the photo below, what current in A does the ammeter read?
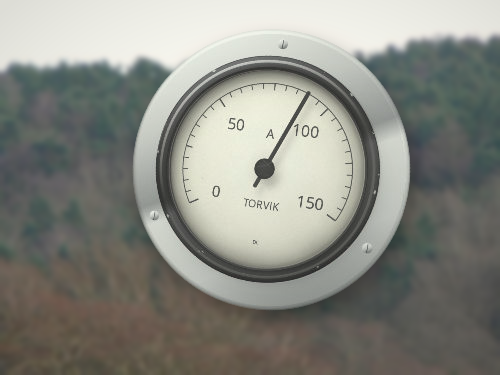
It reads 90 A
